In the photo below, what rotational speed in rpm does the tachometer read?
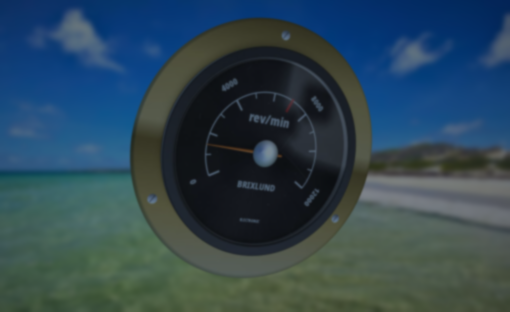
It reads 1500 rpm
